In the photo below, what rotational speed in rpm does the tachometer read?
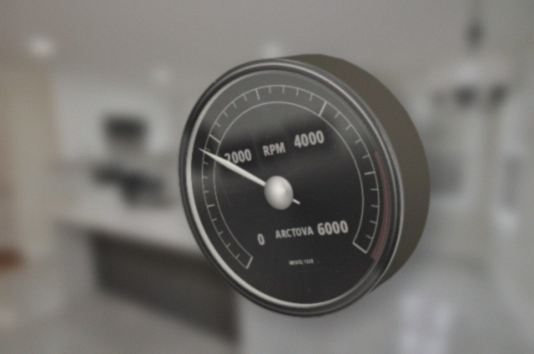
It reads 1800 rpm
